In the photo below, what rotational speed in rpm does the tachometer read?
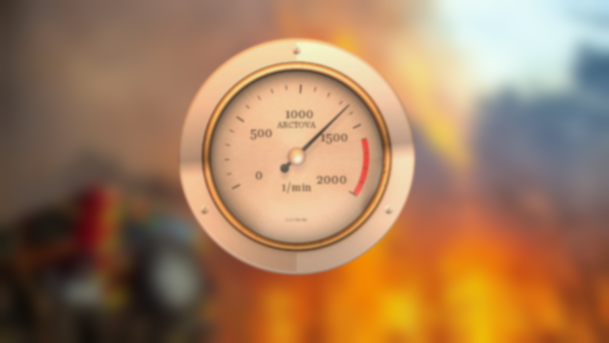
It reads 1350 rpm
